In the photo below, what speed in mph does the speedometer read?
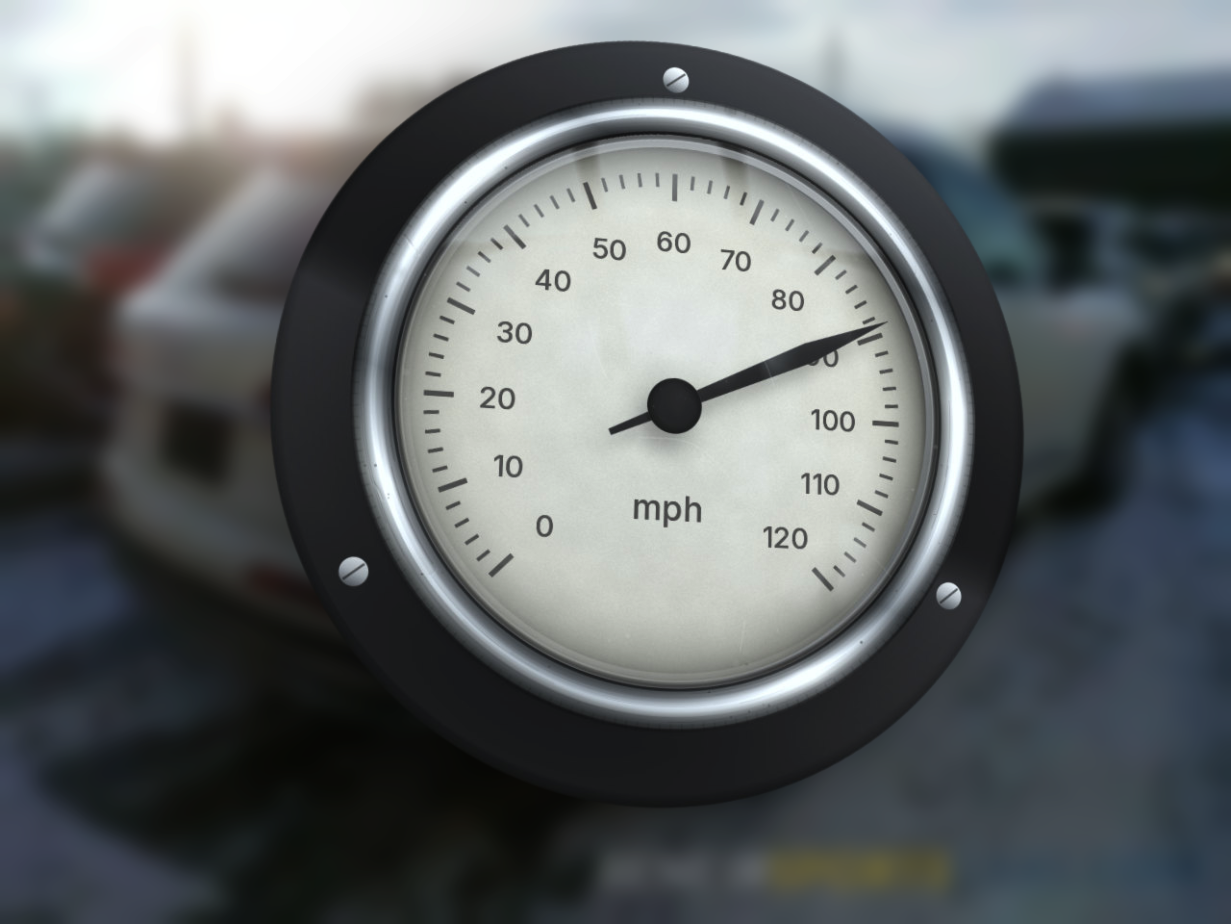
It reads 89 mph
